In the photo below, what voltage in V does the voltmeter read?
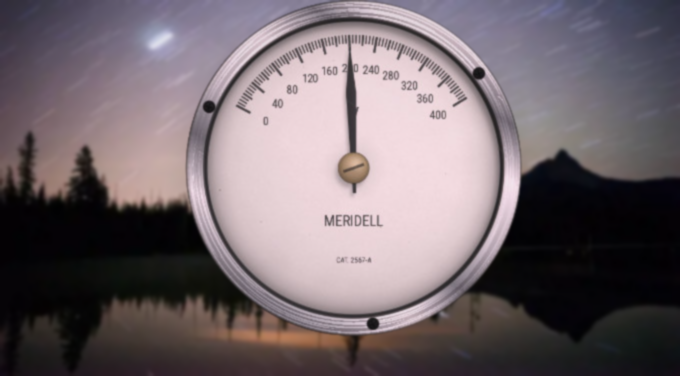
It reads 200 V
